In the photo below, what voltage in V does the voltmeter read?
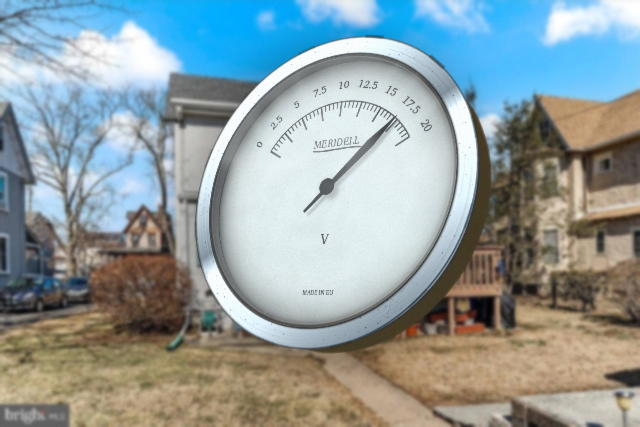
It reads 17.5 V
